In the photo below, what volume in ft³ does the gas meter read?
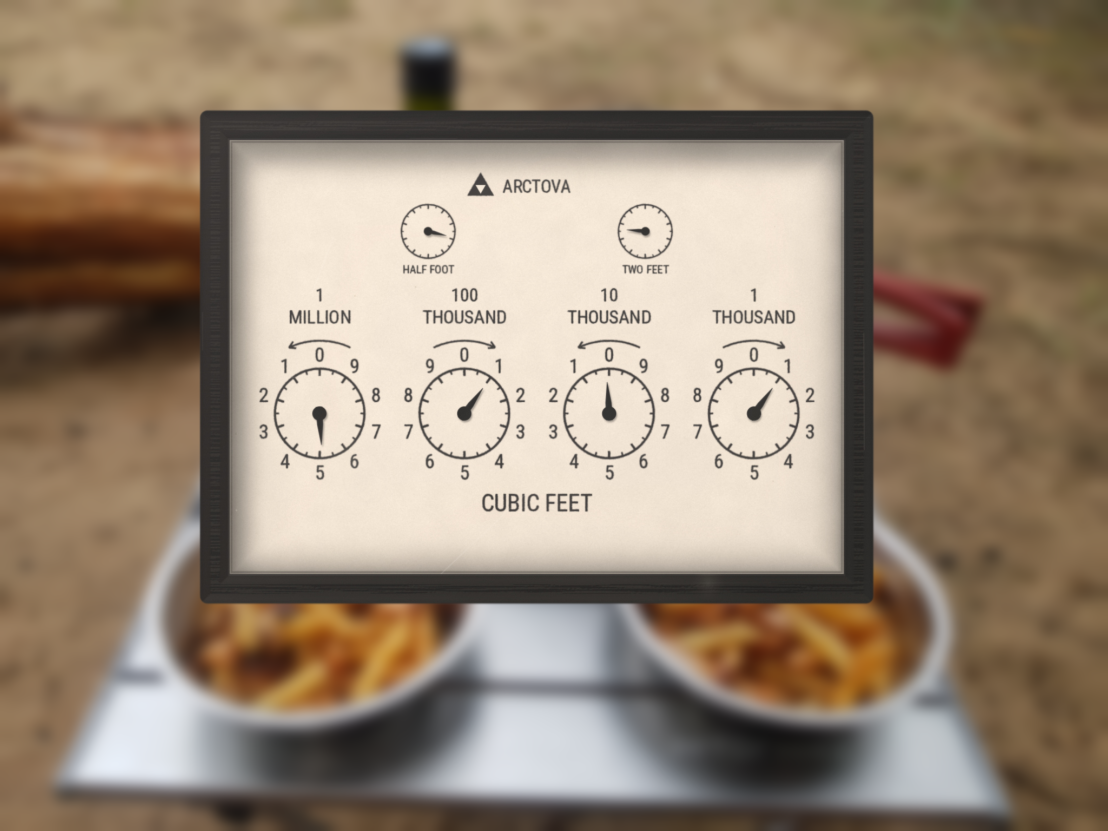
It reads 510100 ft³
